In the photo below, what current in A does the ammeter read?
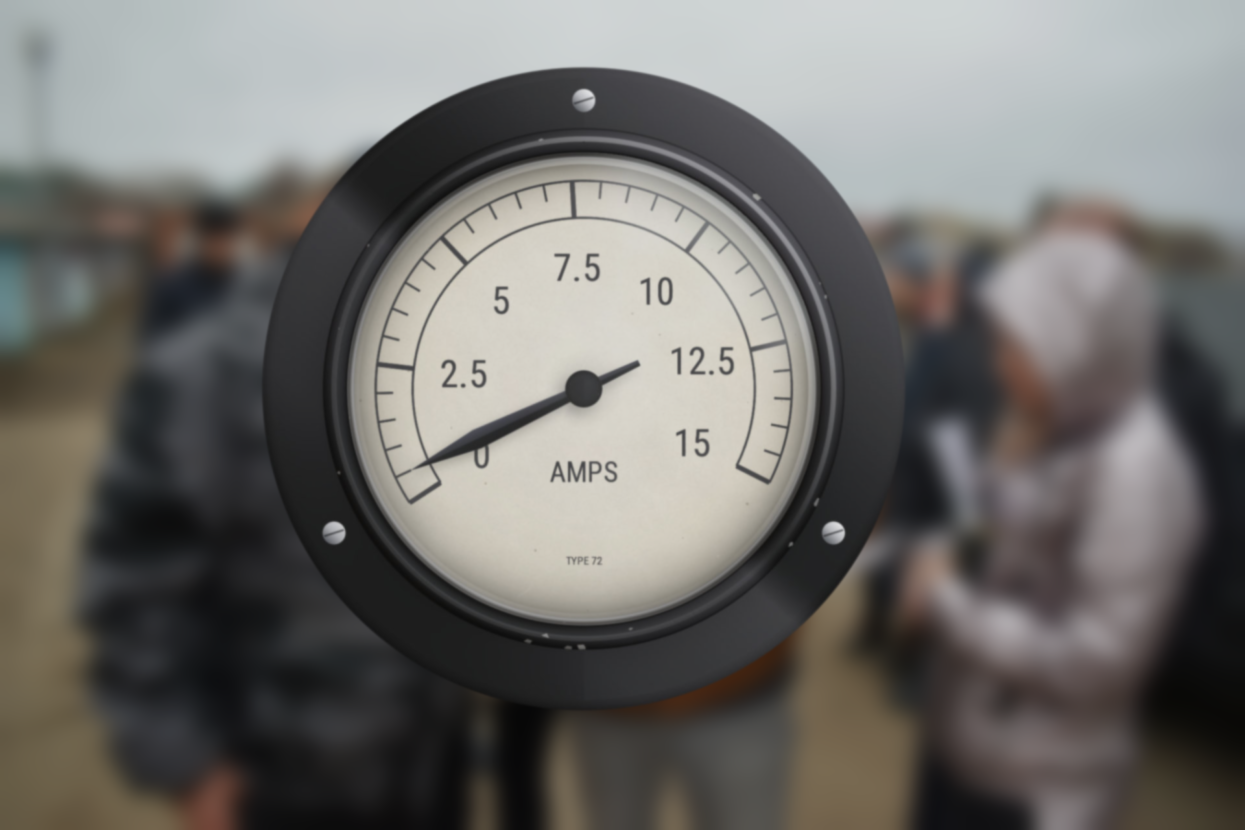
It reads 0.5 A
